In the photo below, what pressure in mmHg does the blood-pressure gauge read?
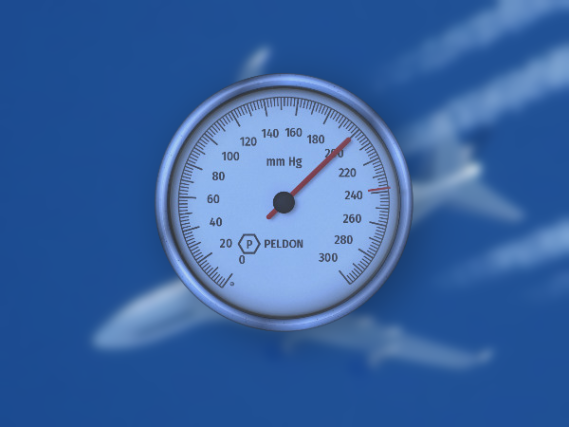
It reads 200 mmHg
